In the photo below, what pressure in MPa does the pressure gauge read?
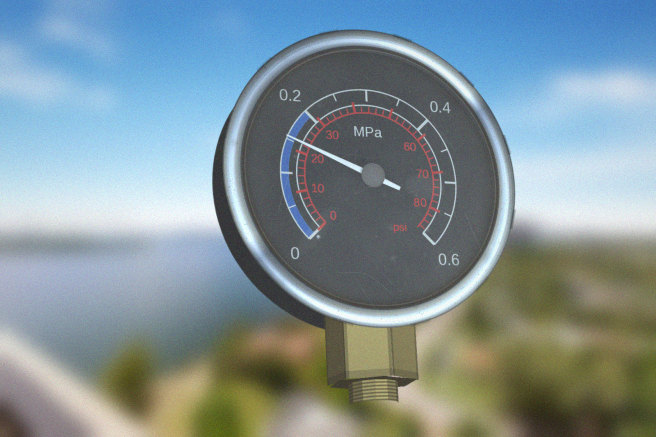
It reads 0.15 MPa
